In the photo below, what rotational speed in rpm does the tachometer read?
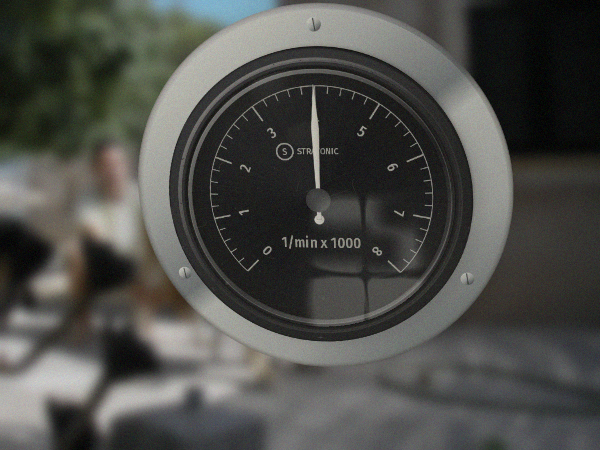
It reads 4000 rpm
